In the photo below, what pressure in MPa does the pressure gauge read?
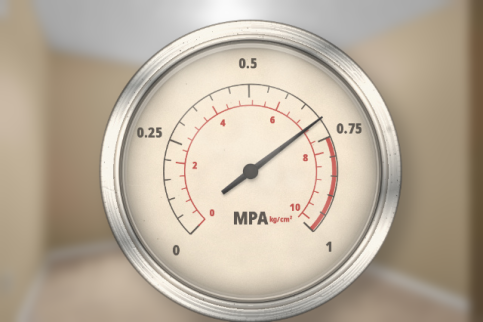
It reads 0.7 MPa
